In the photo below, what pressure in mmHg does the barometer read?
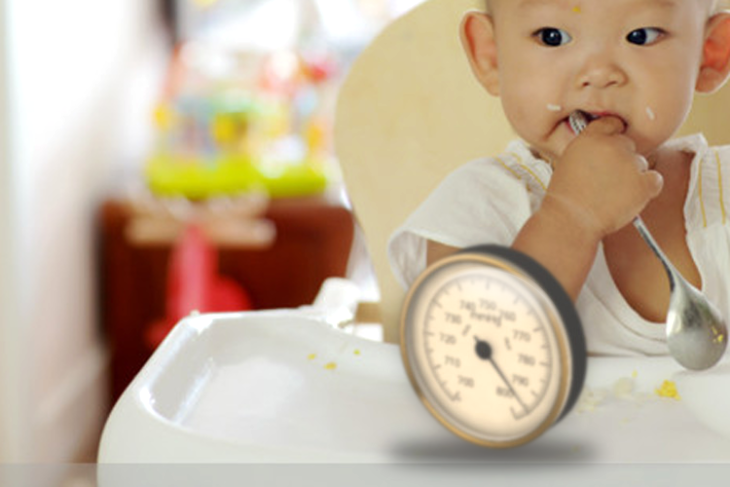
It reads 795 mmHg
